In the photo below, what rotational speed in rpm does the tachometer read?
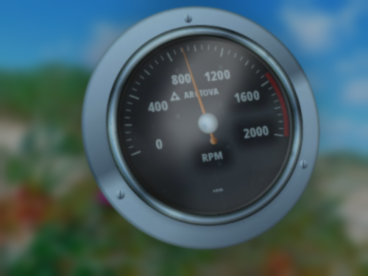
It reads 900 rpm
